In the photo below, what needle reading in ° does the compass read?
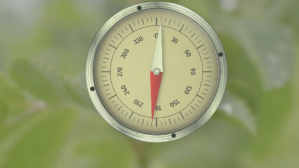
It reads 185 °
